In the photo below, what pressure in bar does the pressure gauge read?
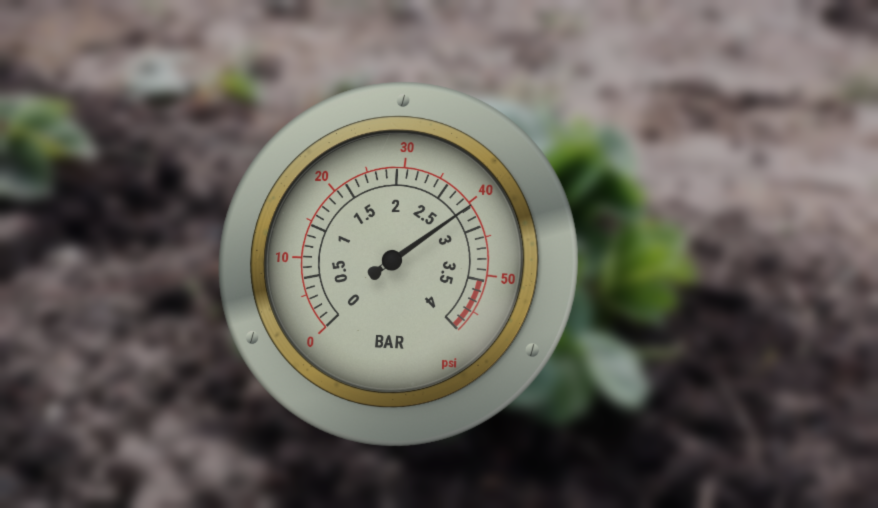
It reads 2.8 bar
